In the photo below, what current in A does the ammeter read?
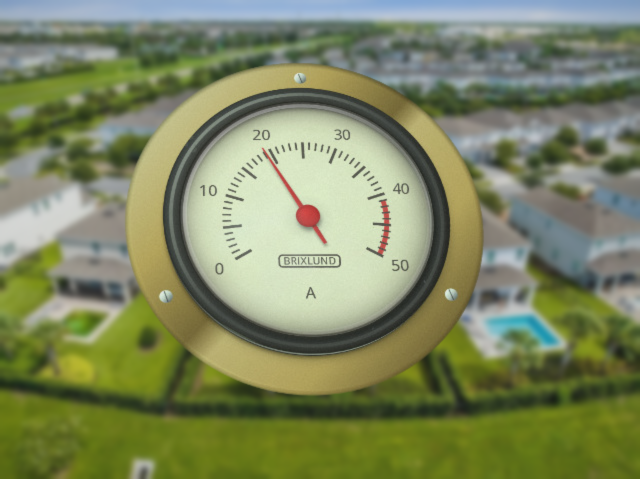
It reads 19 A
